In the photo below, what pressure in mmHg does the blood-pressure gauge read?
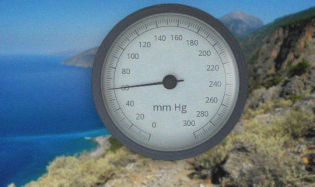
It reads 60 mmHg
